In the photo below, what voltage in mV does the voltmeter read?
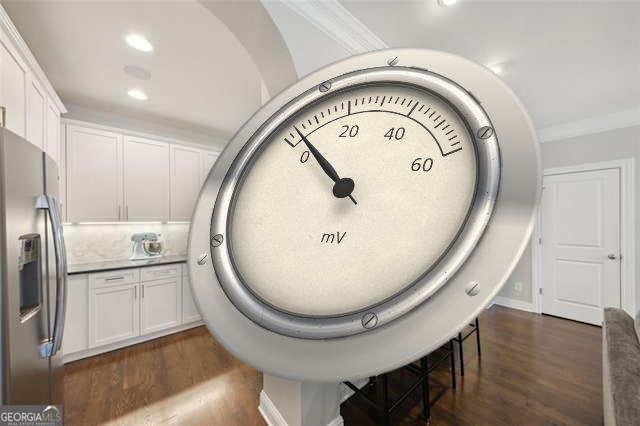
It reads 4 mV
